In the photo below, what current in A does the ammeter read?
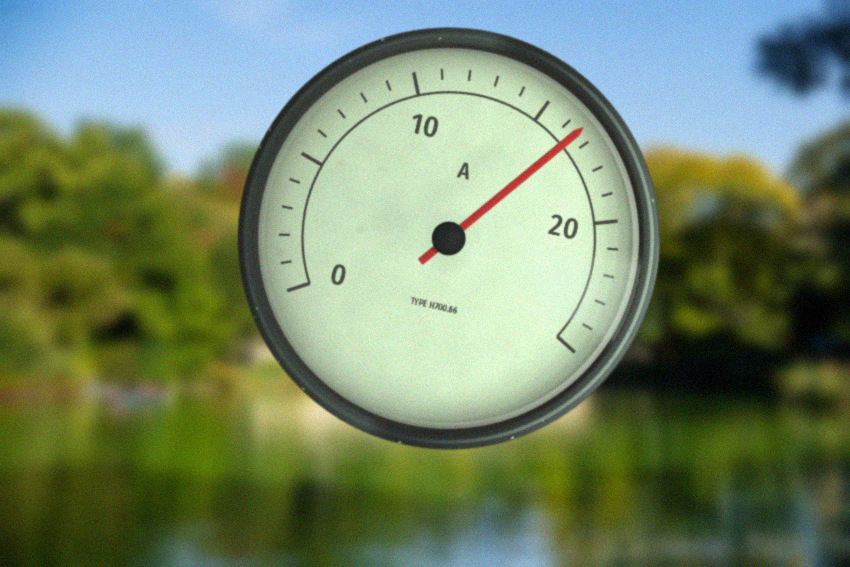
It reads 16.5 A
